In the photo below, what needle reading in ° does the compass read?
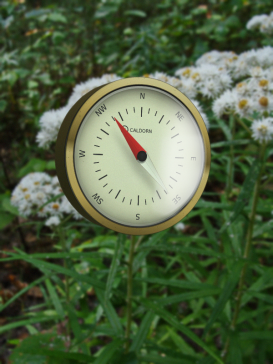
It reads 320 °
